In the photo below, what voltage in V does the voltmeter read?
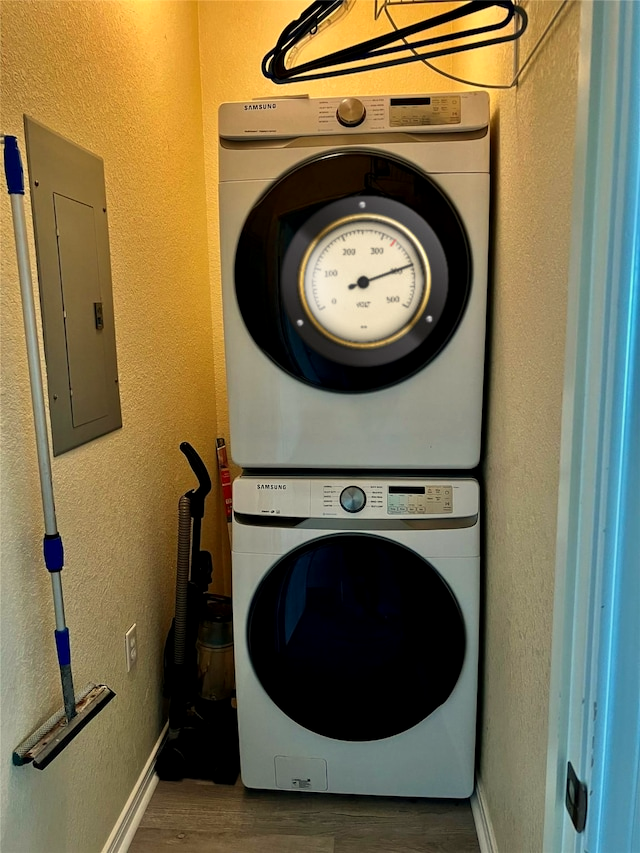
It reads 400 V
